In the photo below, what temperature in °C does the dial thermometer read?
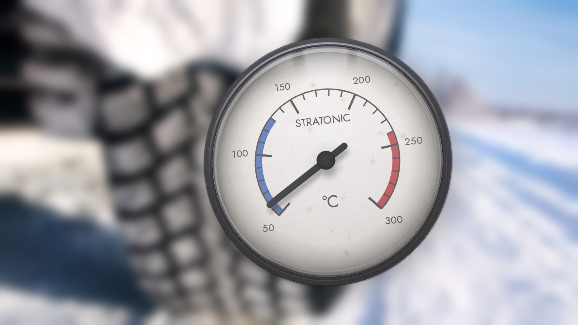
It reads 60 °C
